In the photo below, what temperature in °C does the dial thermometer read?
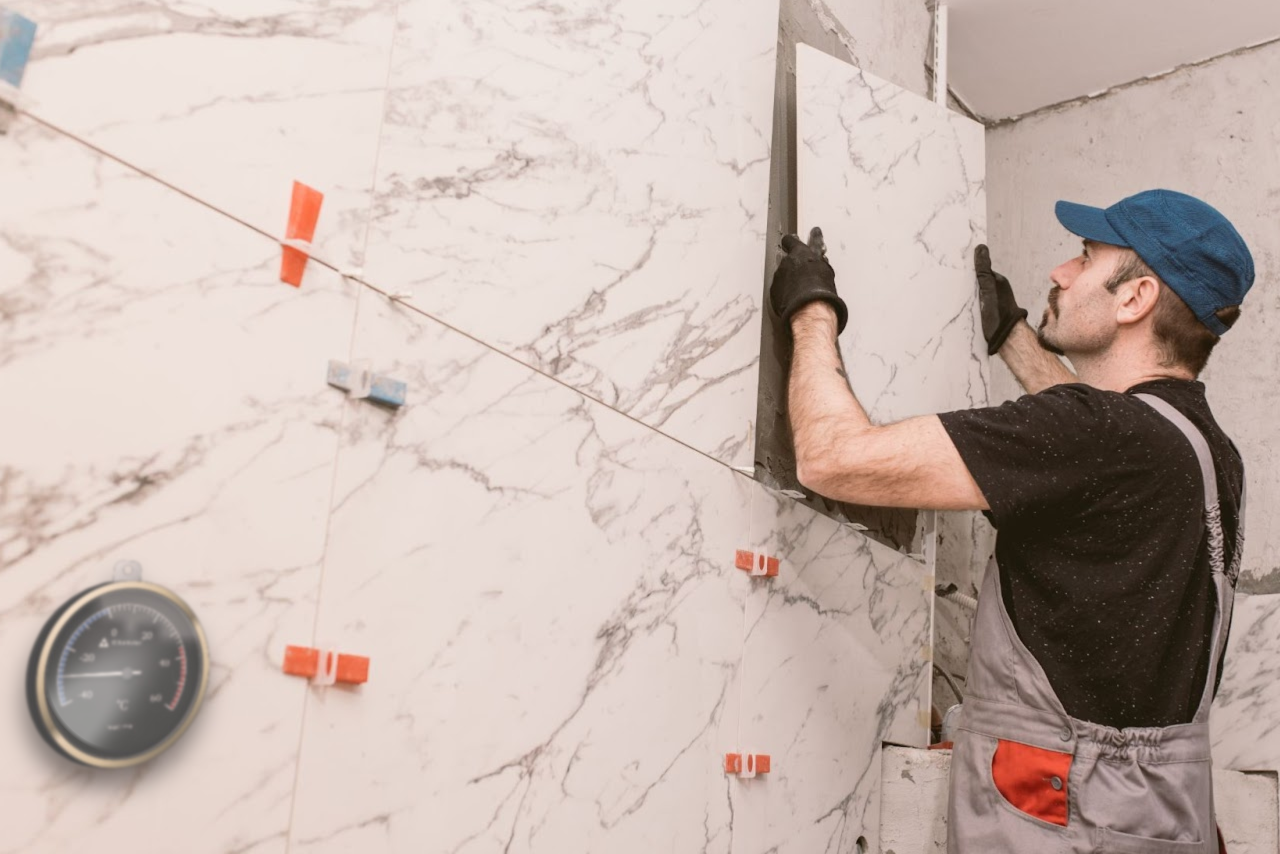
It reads -30 °C
